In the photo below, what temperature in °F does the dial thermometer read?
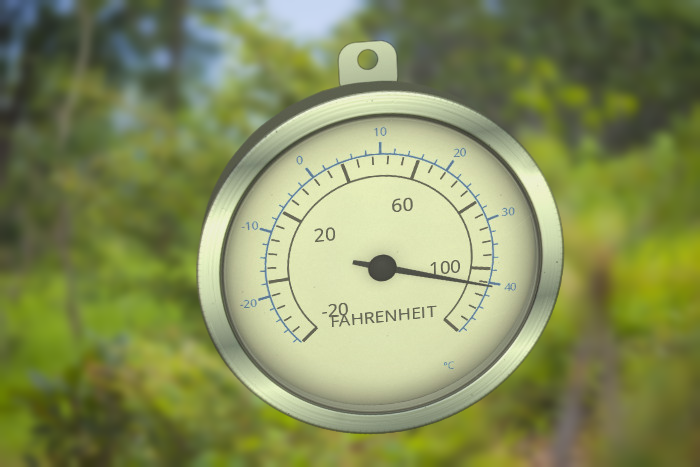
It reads 104 °F
